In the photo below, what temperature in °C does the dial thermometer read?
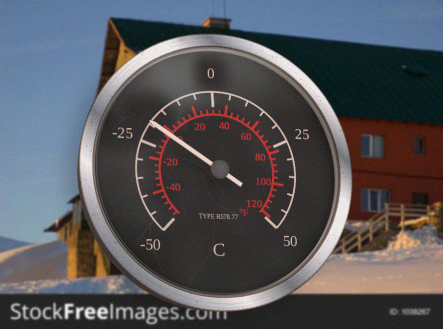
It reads -20 °C
